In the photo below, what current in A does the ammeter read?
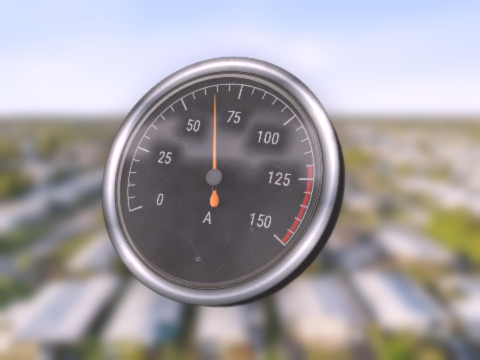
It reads 65 A
